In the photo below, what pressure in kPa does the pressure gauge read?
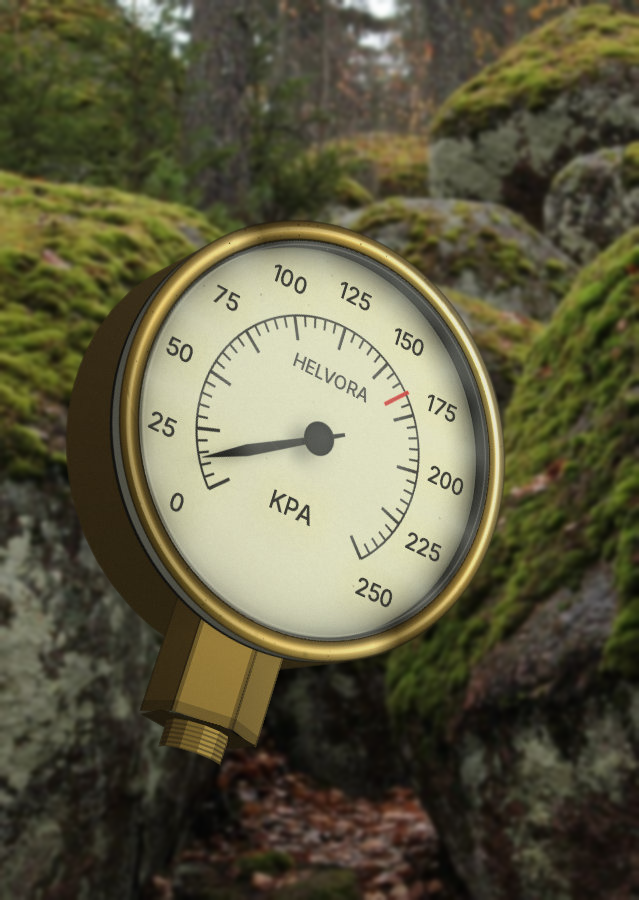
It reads 12.5 kPa
